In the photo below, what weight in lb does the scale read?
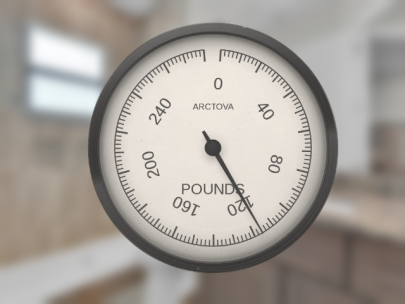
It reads 116 lb
